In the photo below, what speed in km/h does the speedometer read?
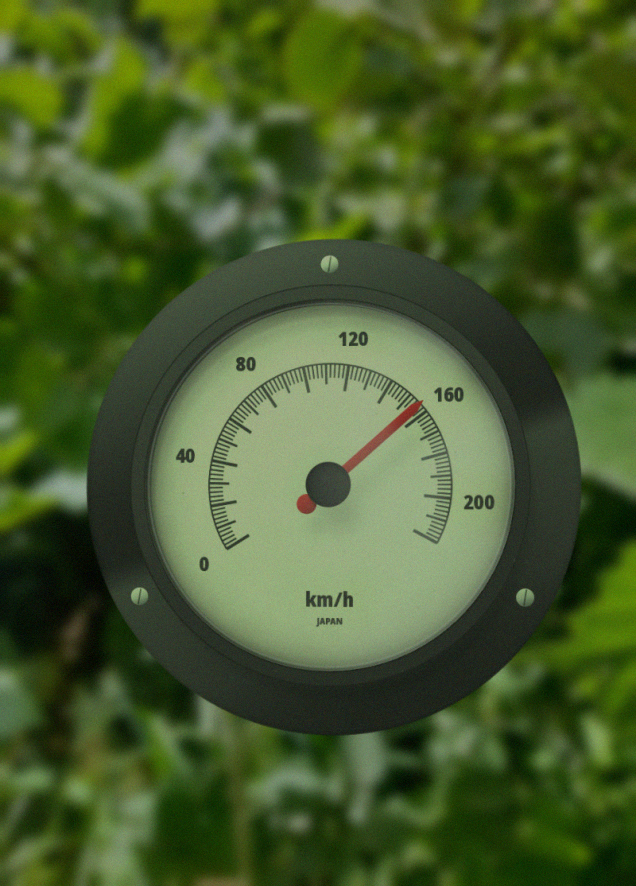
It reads 156 km/h
